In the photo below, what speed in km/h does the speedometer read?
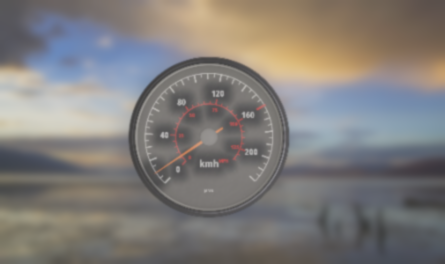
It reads 10 km/h
